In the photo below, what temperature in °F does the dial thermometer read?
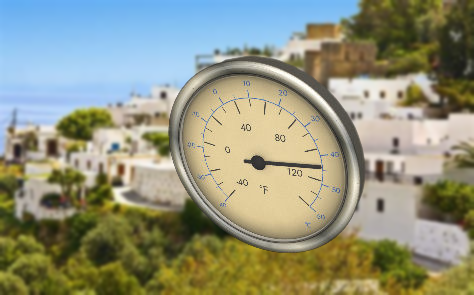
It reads 110 °F
